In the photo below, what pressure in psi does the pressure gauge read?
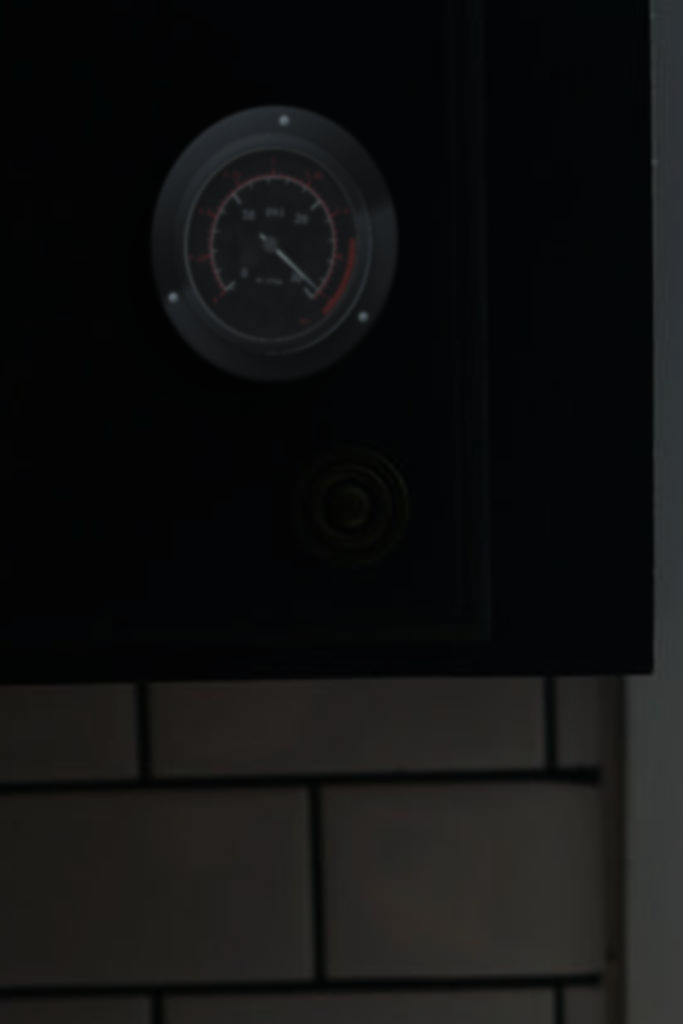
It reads 29 psi
